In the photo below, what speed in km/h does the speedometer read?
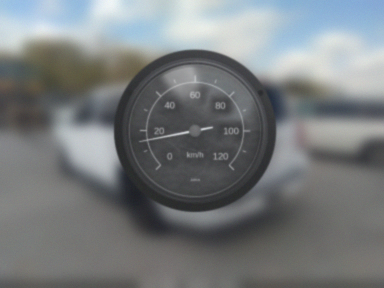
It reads 15 km/h
